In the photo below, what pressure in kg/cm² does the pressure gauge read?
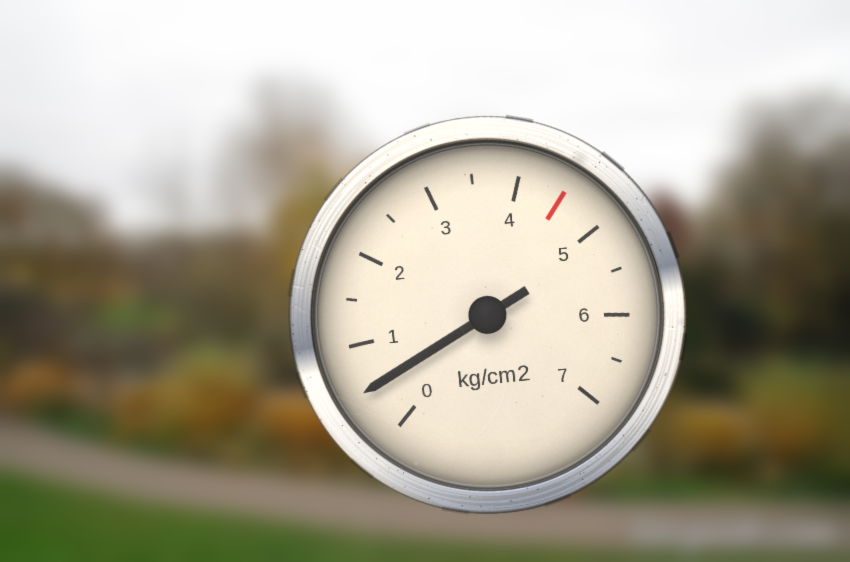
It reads 0.5 kg/cm²
